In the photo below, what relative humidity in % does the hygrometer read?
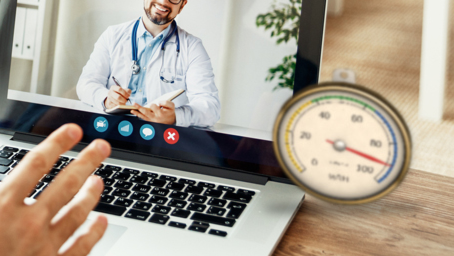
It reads 90 %
